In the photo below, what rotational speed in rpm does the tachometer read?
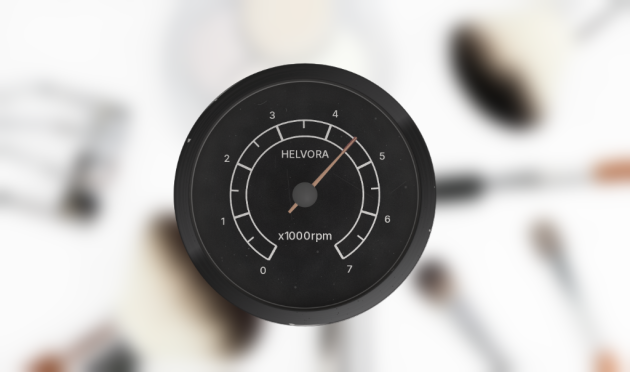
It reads 4500 rpm
